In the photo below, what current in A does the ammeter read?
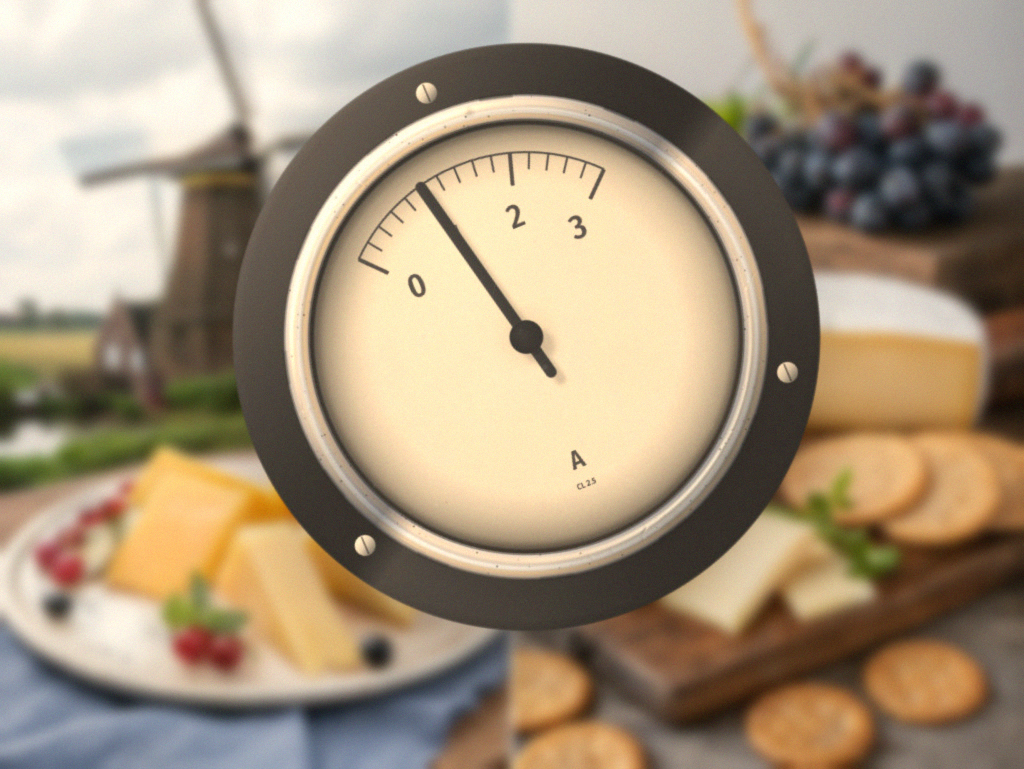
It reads 1 A
